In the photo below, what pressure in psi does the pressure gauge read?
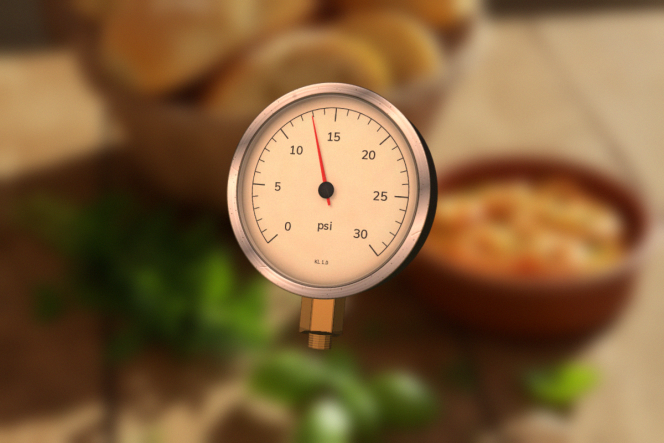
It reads 13 psi
